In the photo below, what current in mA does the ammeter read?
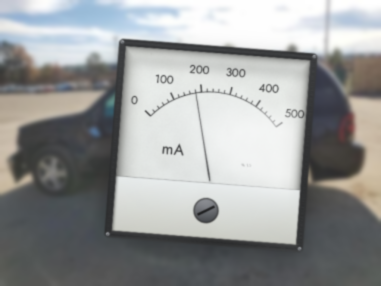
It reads 180 mA
